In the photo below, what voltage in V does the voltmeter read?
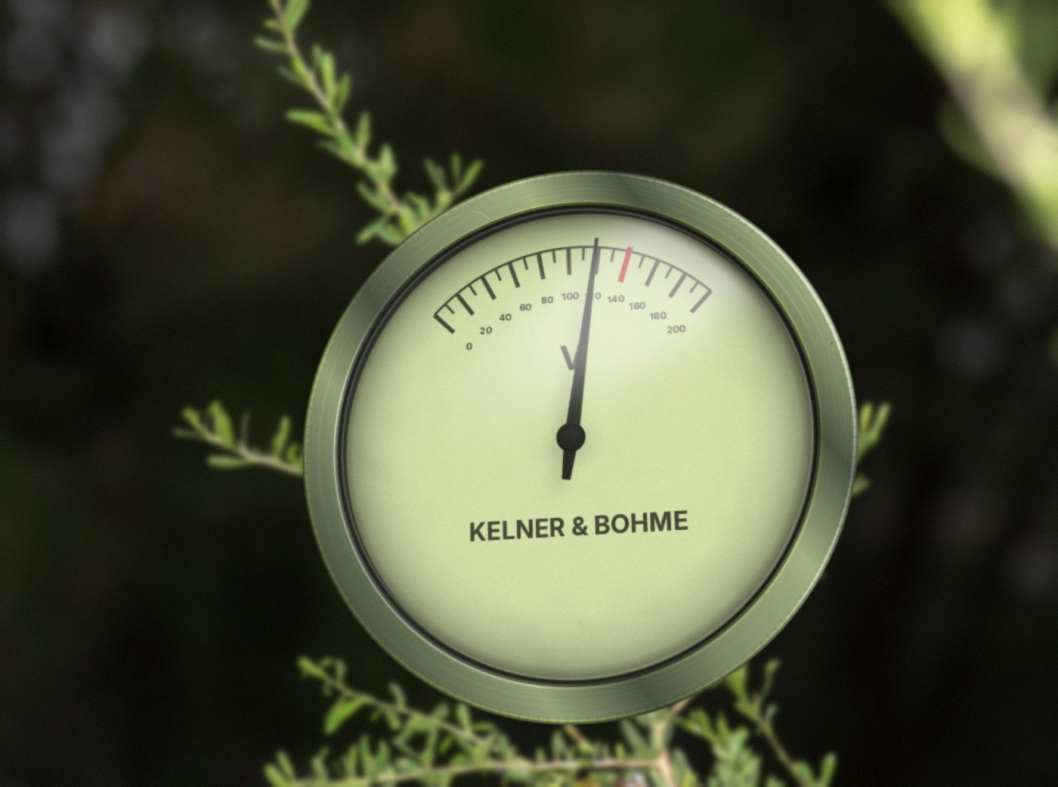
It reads 120 V
